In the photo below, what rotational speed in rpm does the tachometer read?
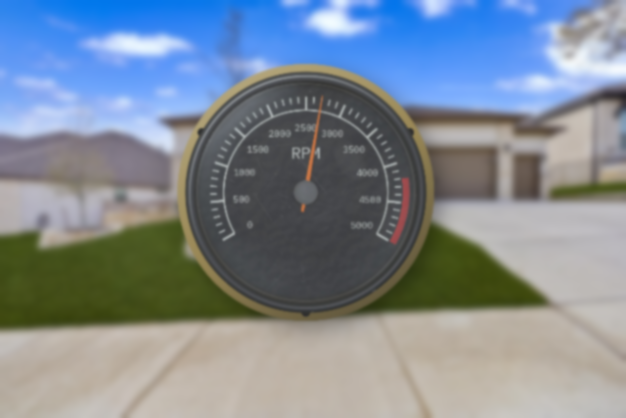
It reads 2700 rpm
